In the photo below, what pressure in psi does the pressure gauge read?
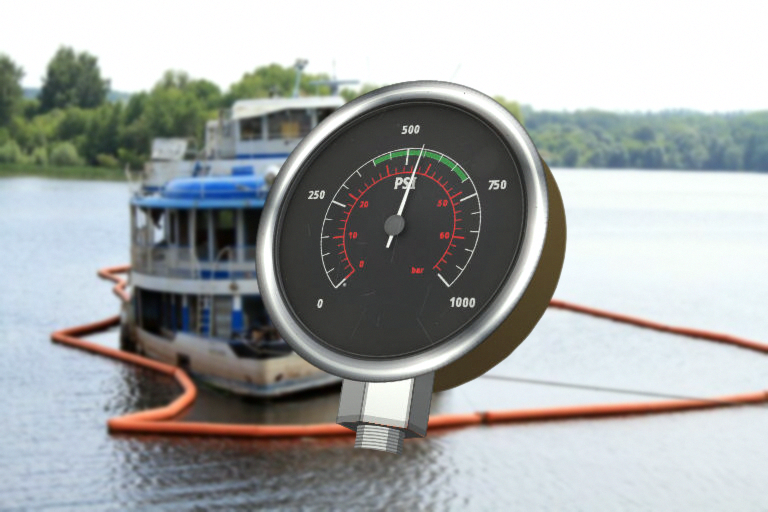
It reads 550 psi
